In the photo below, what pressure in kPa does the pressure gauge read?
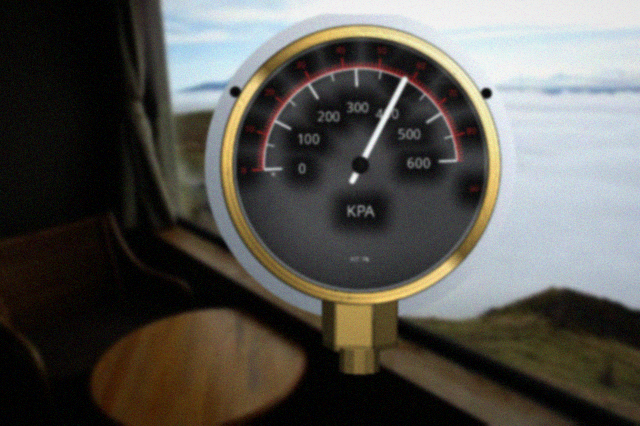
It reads 400 kPa
